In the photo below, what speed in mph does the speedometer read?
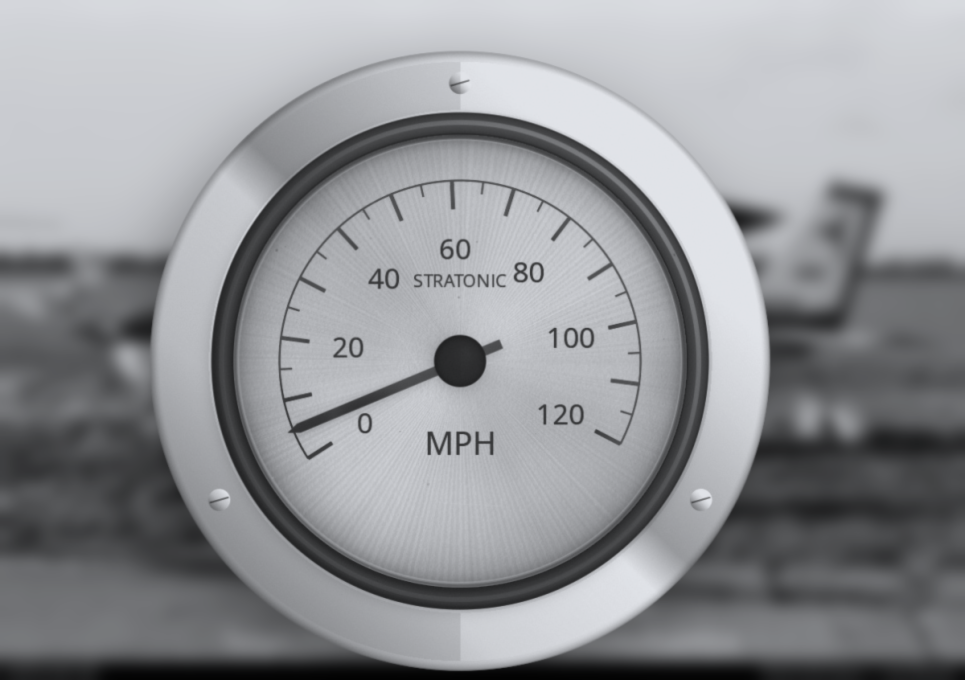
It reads 5 mph
